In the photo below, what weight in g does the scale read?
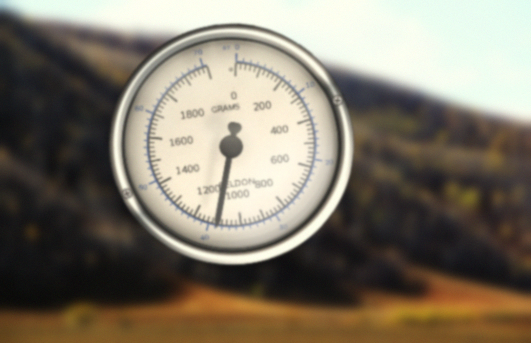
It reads 1100 g
